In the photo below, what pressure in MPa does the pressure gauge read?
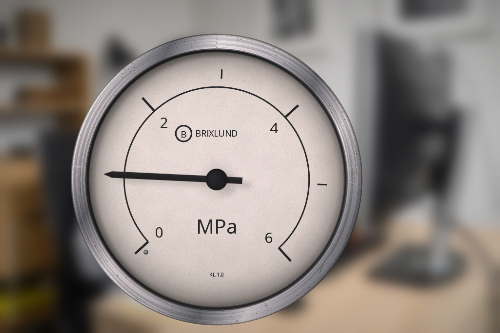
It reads 1 MPa
